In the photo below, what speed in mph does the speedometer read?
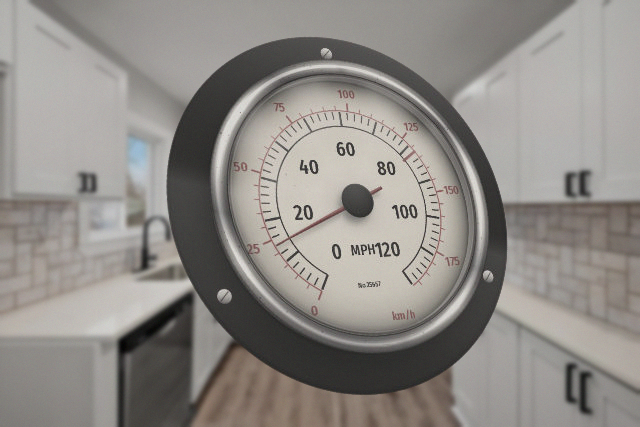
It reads 14 mph
